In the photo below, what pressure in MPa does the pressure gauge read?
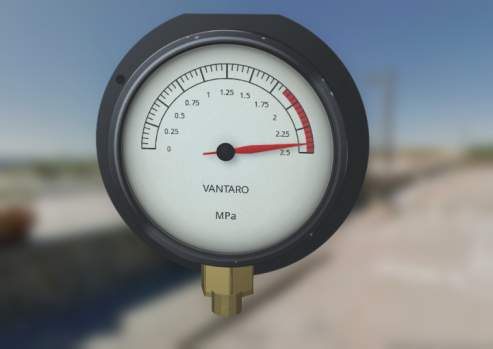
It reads 2.4 MPa
